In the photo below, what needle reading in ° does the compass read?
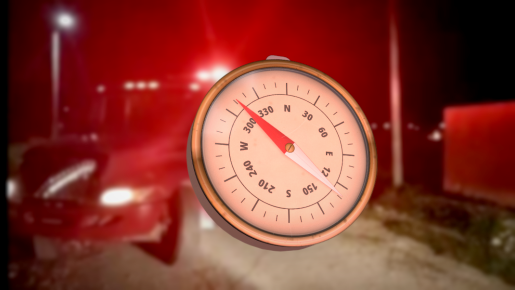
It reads 310 °
